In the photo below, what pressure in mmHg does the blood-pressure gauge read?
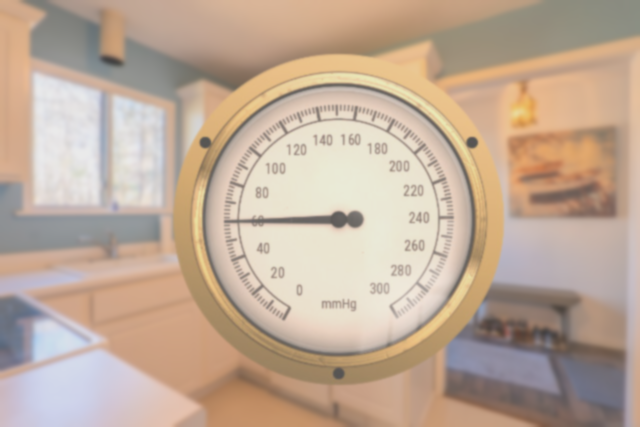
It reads 60 mmHg
